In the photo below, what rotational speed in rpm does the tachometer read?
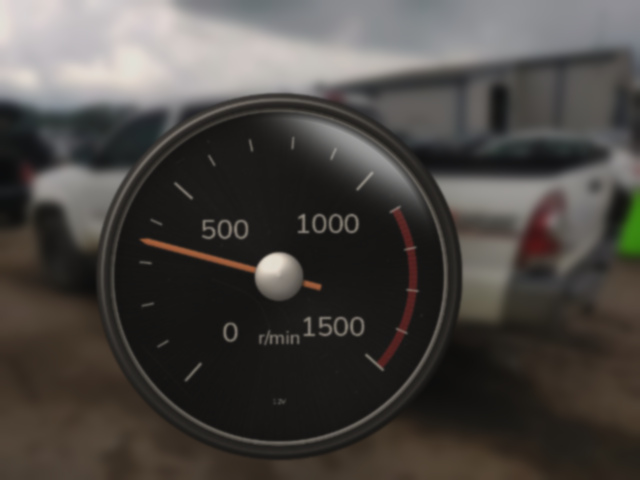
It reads 350 rpm
